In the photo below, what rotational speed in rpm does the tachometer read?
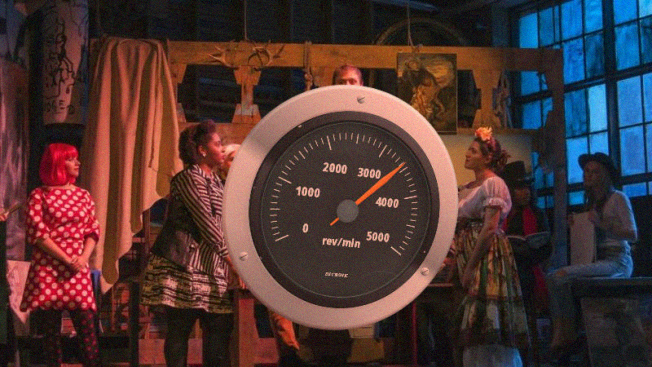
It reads 3400 rpm
